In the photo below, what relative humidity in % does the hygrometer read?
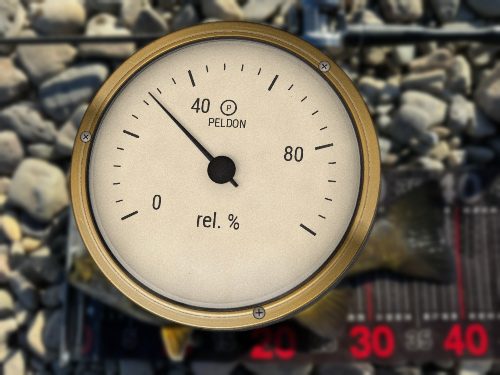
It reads 30 %
